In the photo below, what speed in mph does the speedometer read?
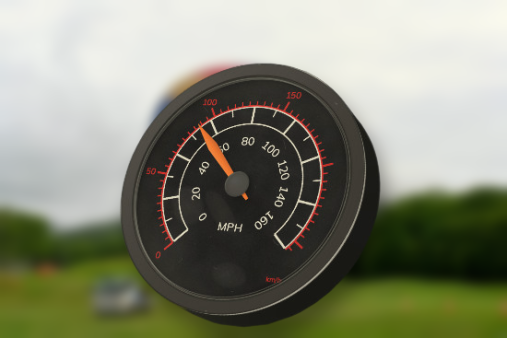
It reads 55 mph
